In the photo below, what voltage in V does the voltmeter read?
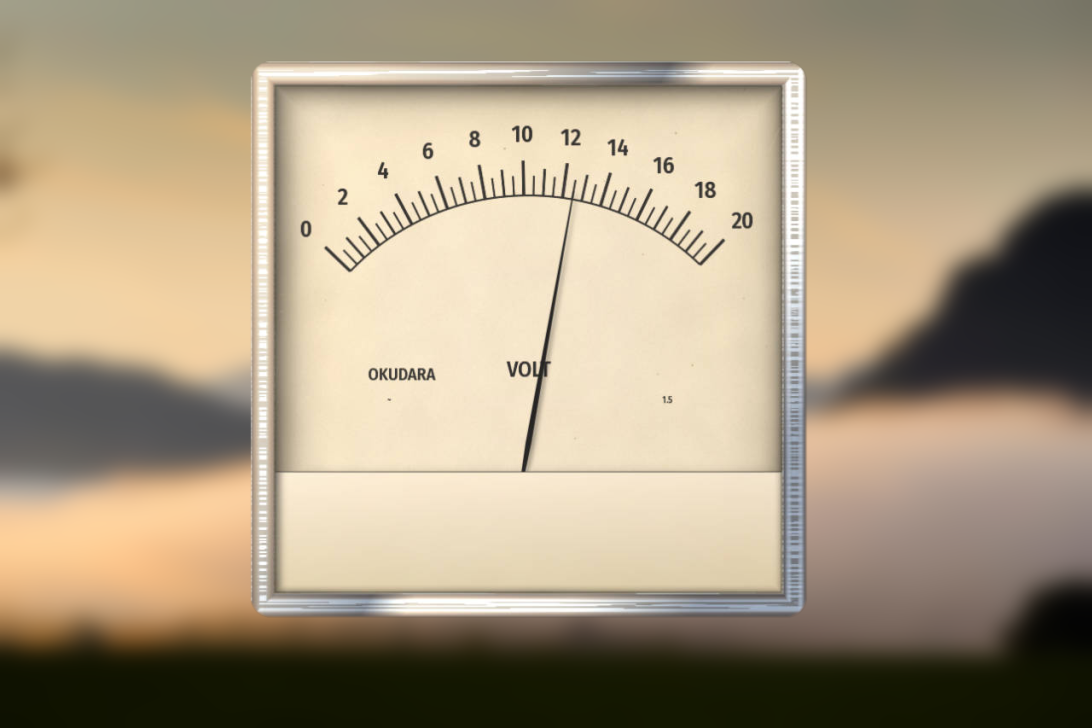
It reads 12.5 V
